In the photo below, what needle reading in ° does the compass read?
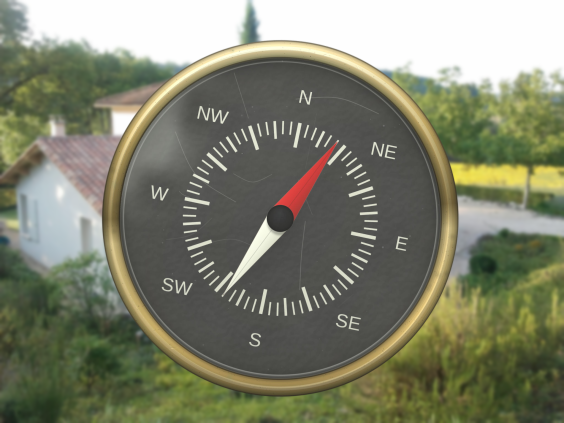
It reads 25 °
